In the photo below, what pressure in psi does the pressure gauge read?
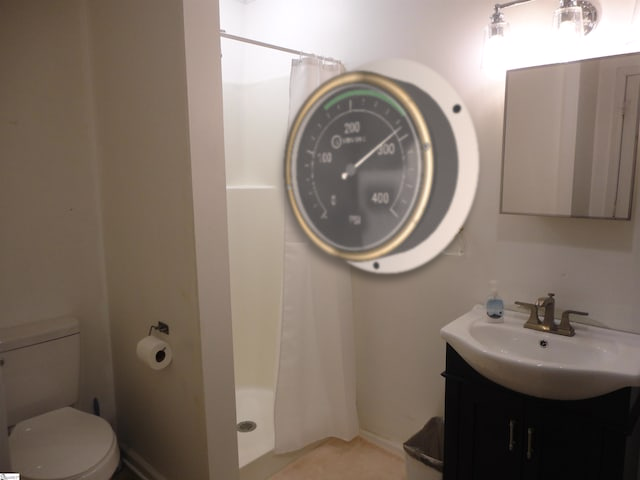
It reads 290 psi
